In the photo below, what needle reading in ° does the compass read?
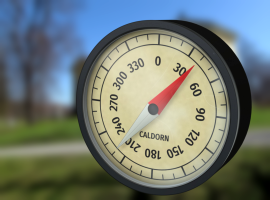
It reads 40 °
